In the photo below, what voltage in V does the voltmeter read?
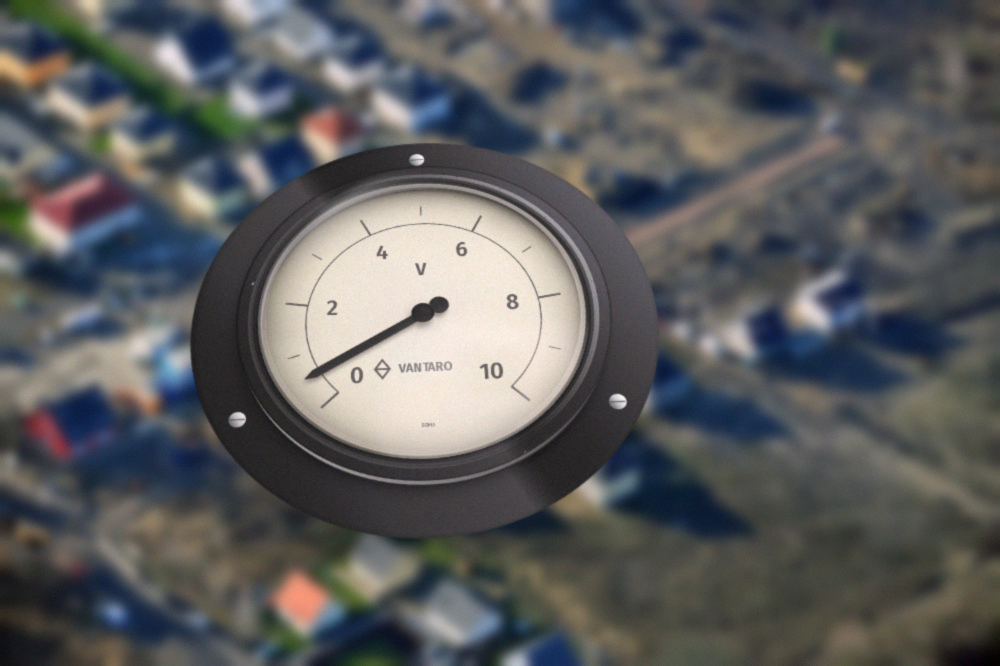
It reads 0.5 V
